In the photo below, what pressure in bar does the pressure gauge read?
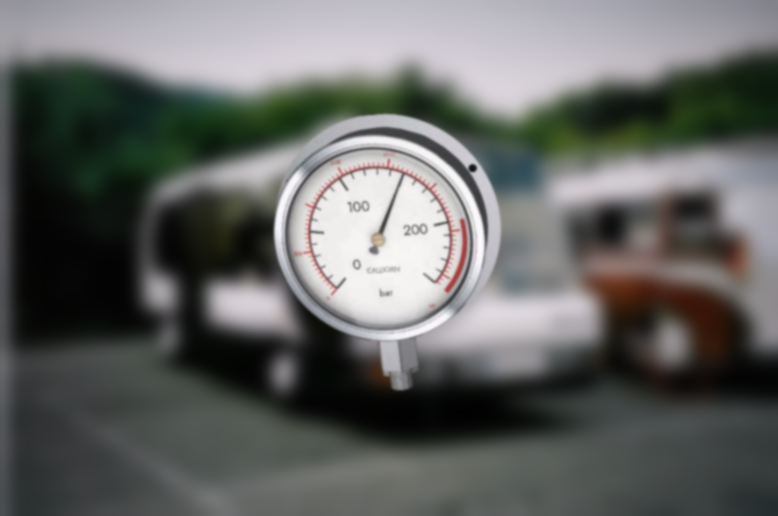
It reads 150 bar
